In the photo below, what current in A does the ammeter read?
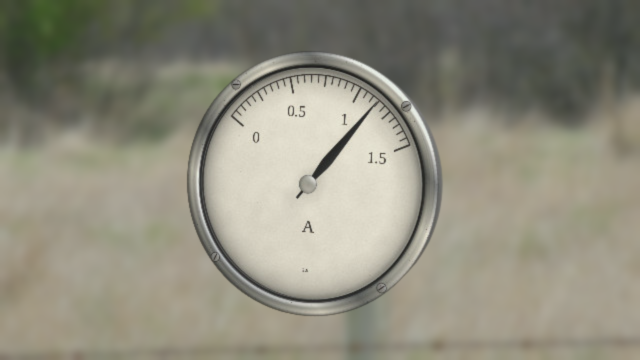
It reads 1.15 A
